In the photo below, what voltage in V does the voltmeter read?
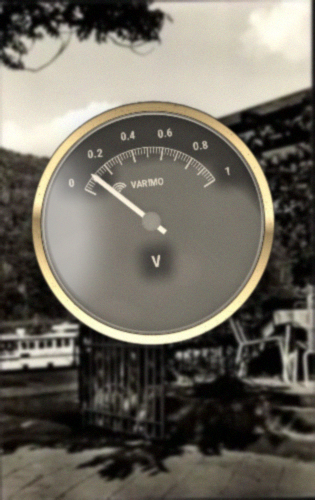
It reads 0.1 V
